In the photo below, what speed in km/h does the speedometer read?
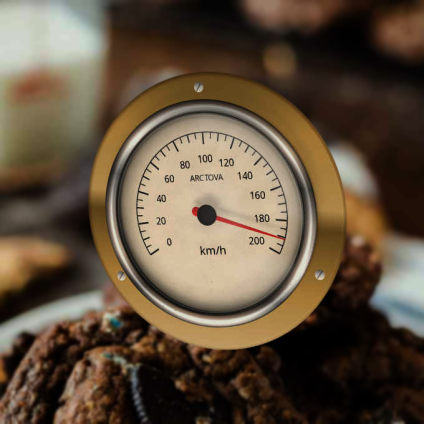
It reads 190 km/h
